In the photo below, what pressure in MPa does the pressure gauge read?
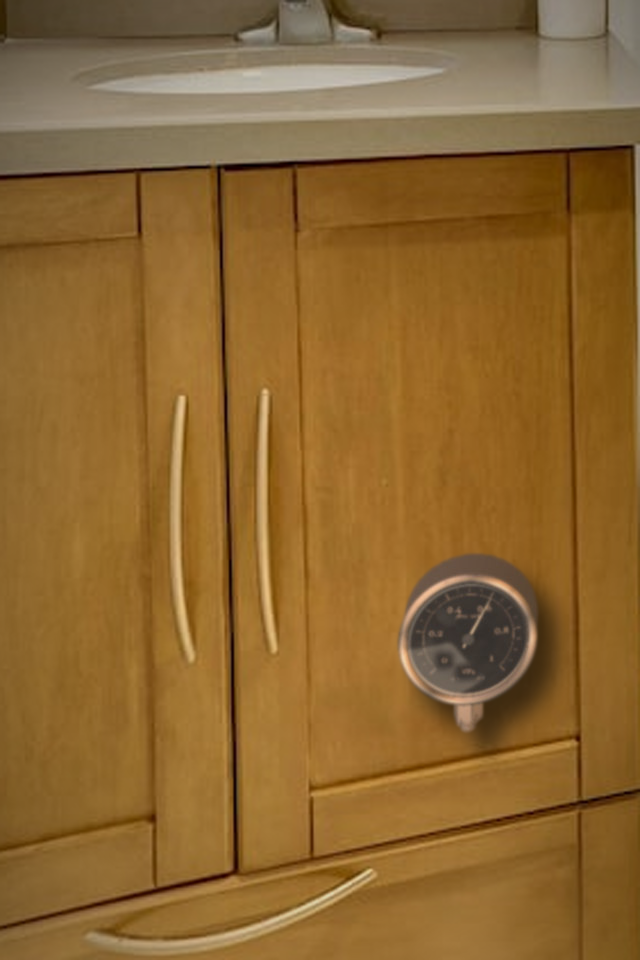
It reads 0.6 MPa
